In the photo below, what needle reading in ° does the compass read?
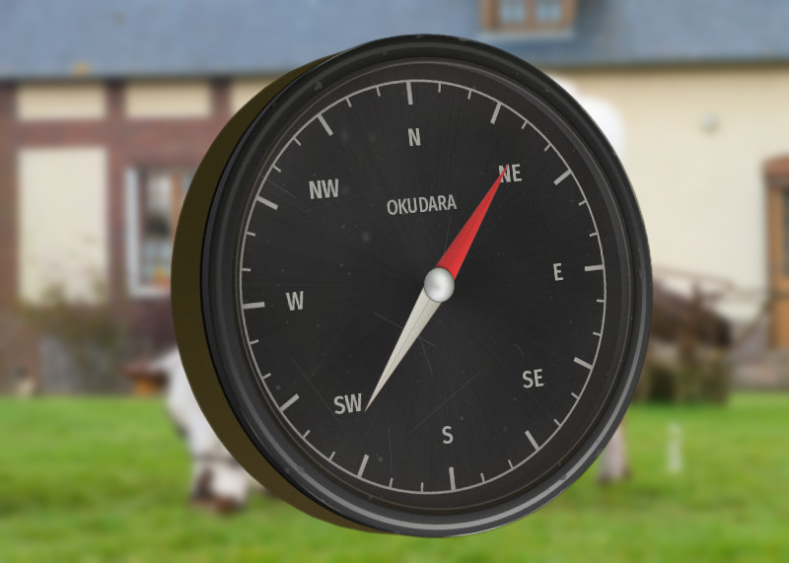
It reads 40 °
